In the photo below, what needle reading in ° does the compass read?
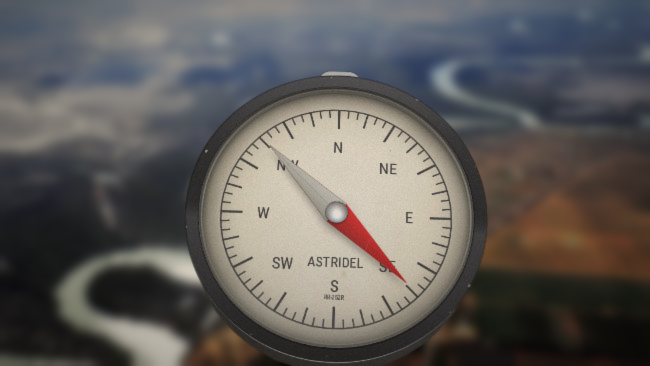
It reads 135 °
